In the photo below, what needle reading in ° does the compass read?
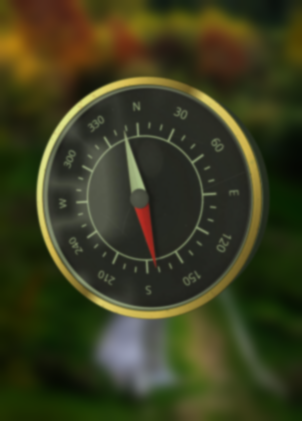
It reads 170 °
